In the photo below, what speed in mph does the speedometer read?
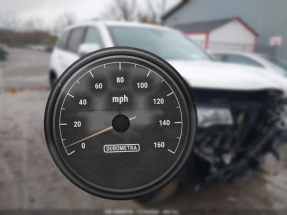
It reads 5 mph
